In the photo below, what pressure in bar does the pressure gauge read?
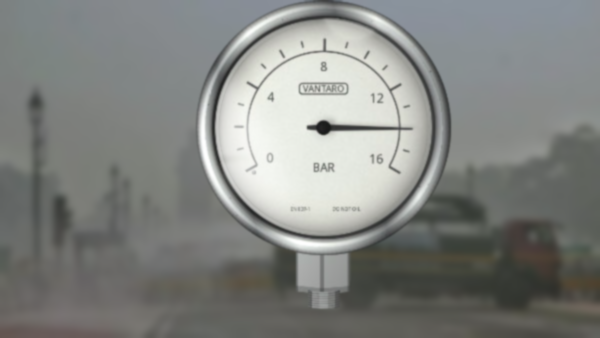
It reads 14 bar
